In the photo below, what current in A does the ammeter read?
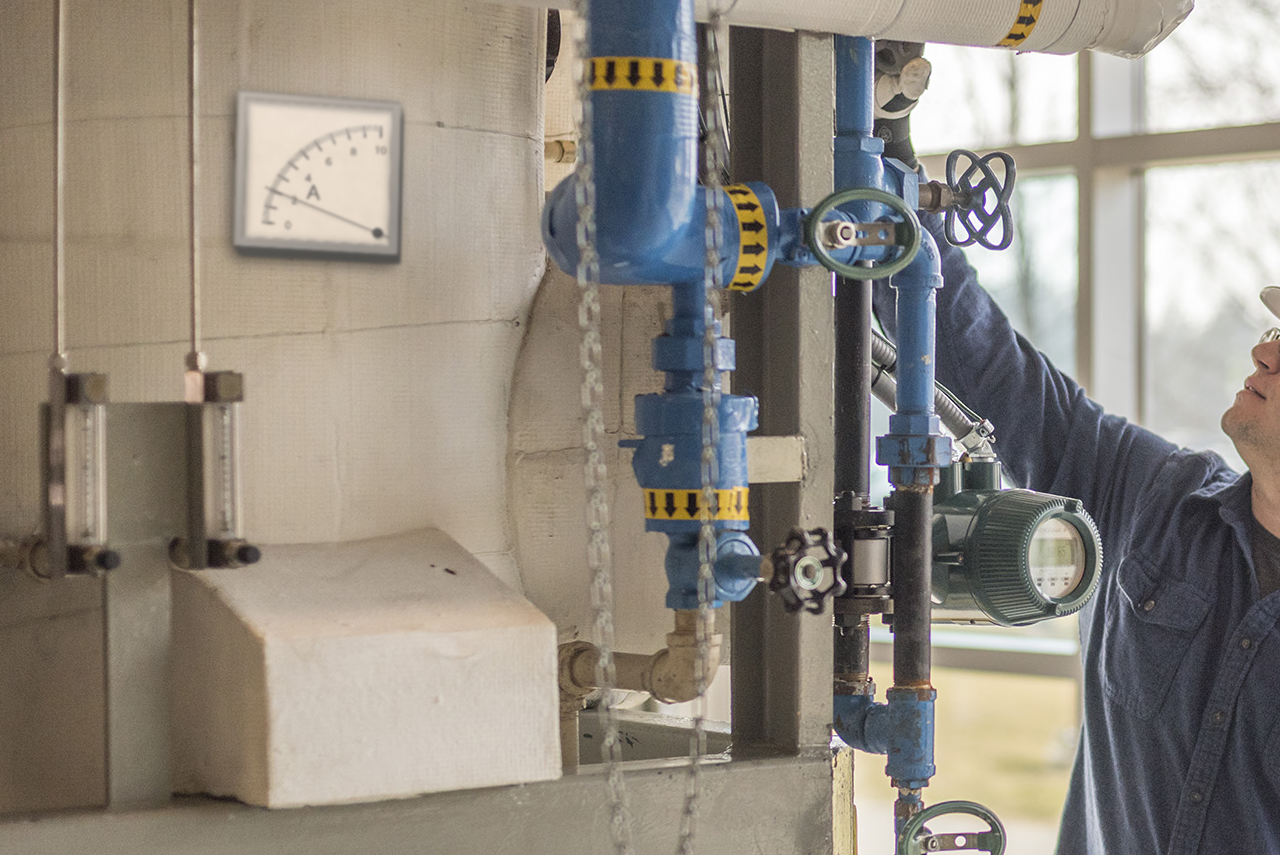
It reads 2 A
